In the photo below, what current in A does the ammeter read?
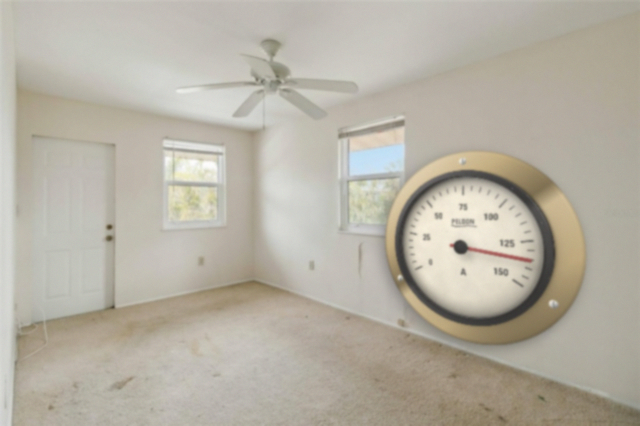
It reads 135 A
